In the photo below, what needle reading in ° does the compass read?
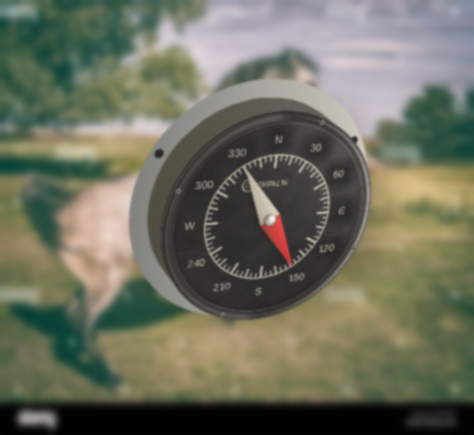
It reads 150 °
